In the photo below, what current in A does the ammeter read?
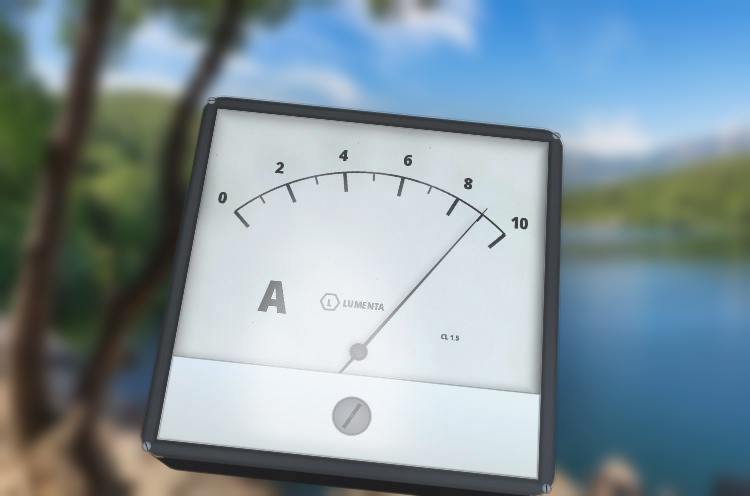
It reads 9 A
